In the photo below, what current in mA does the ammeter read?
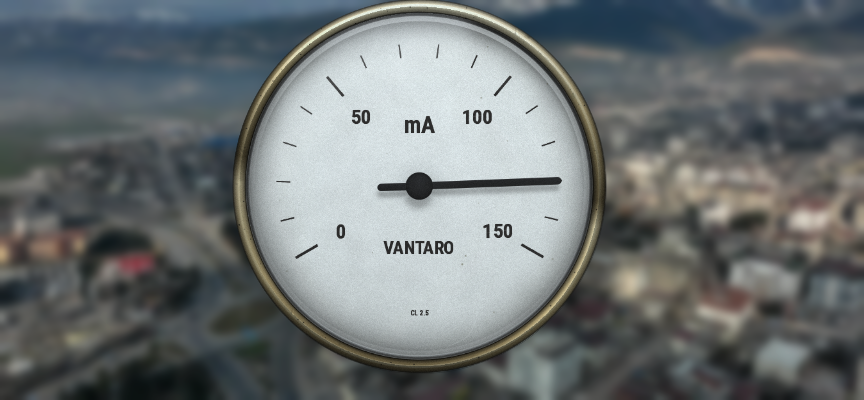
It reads 130 mA
